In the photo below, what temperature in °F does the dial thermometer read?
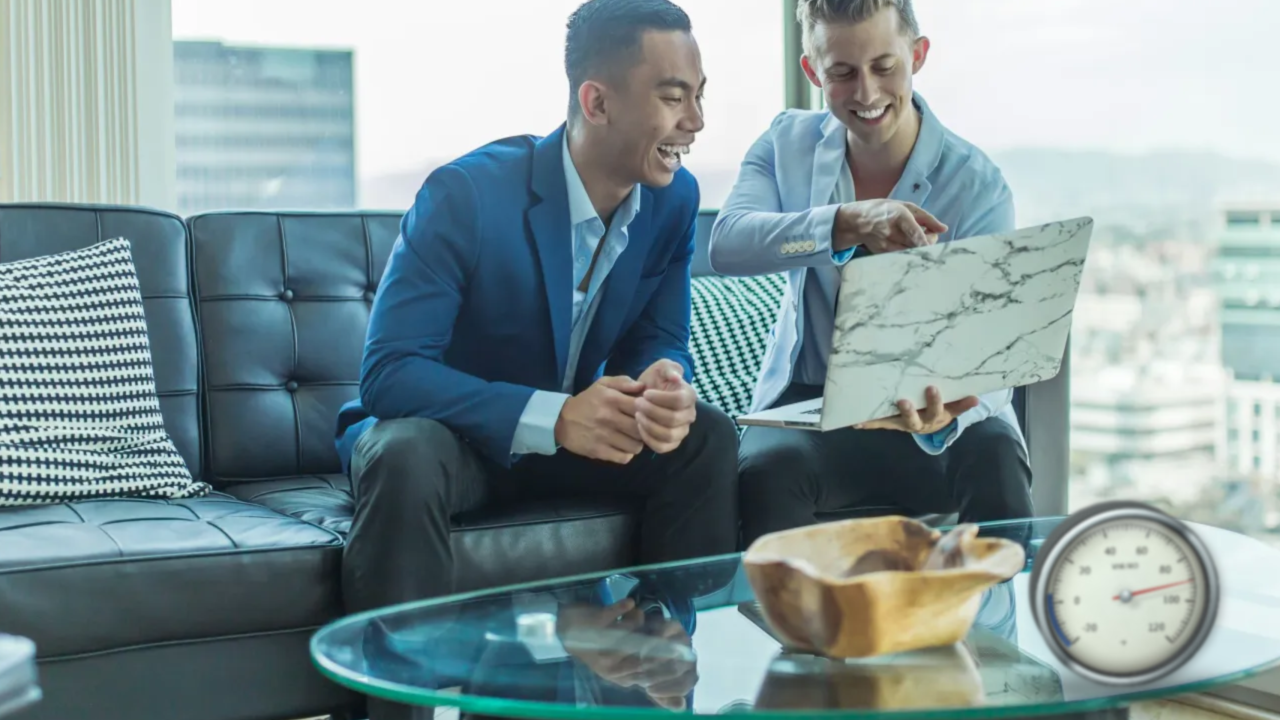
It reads 90 °F
